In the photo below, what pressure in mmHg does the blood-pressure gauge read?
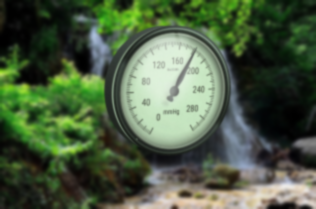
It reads 180 mmHg
